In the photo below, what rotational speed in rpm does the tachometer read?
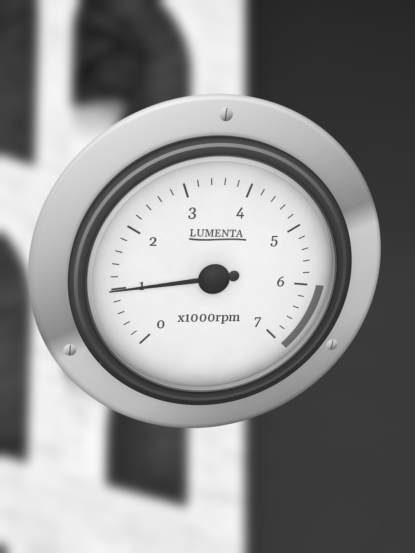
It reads 1000 rpm
